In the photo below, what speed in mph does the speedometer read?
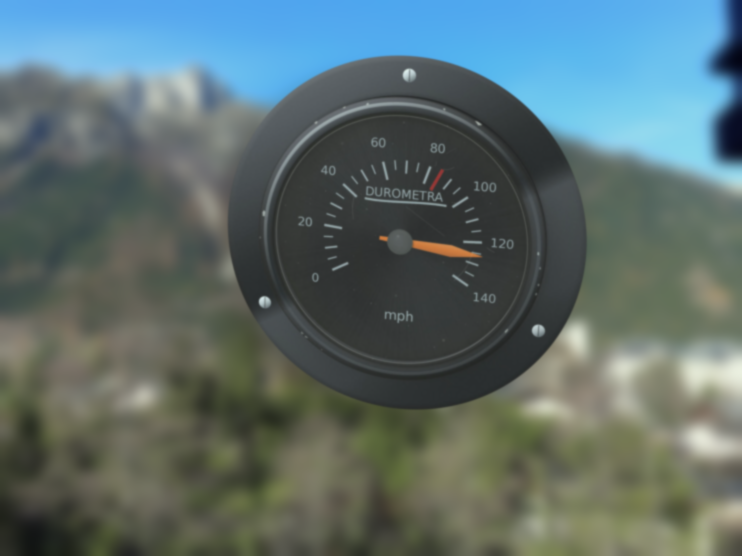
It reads 125 mph
